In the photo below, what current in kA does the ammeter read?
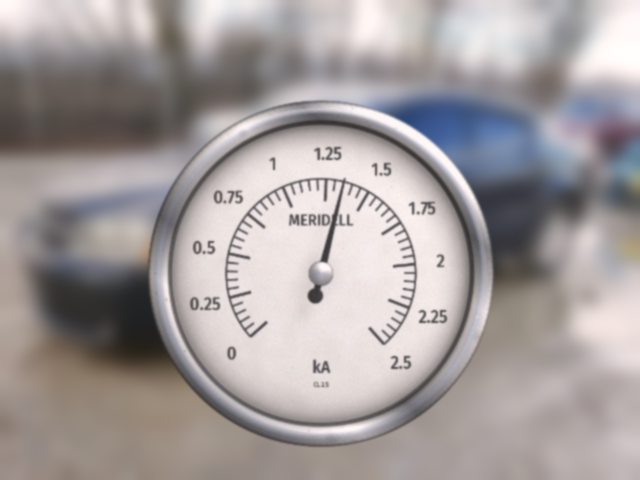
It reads 1.35 kA
